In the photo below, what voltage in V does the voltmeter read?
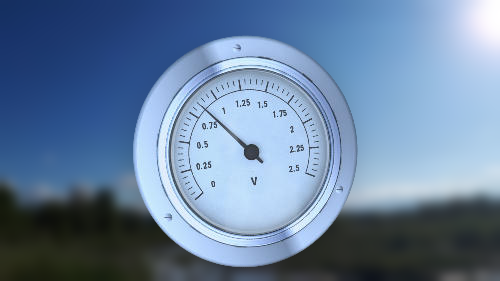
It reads 0.85 V
